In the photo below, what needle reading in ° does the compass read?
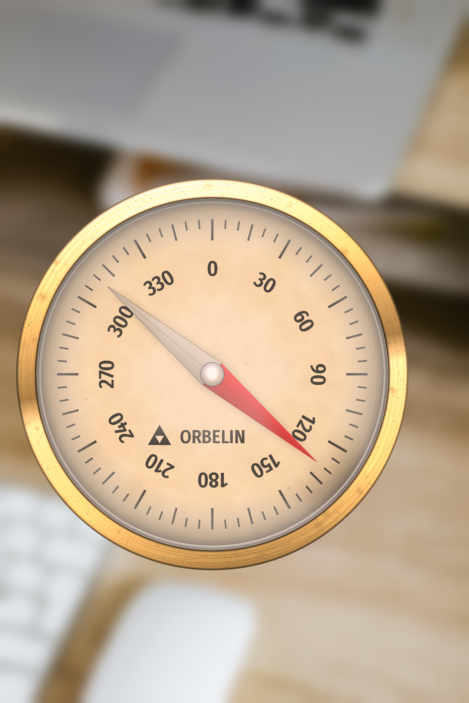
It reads 130 °
